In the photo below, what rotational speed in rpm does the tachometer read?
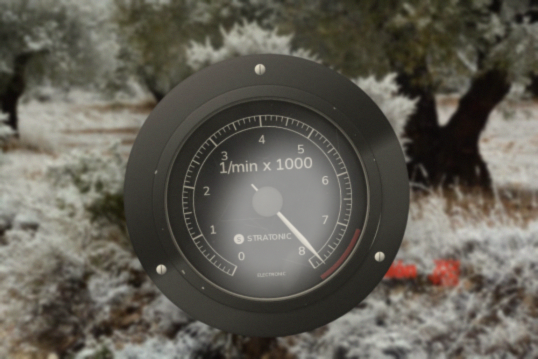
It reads 7800 rpm
